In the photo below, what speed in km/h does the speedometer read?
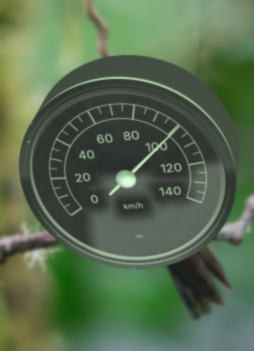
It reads 100 km/h
